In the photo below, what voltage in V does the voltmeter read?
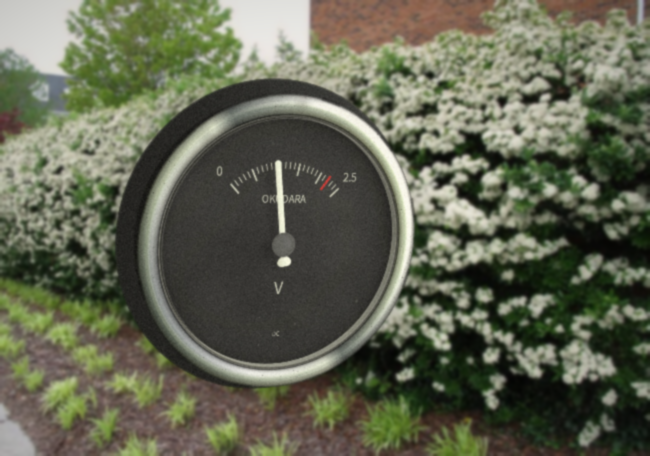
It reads 1 V
